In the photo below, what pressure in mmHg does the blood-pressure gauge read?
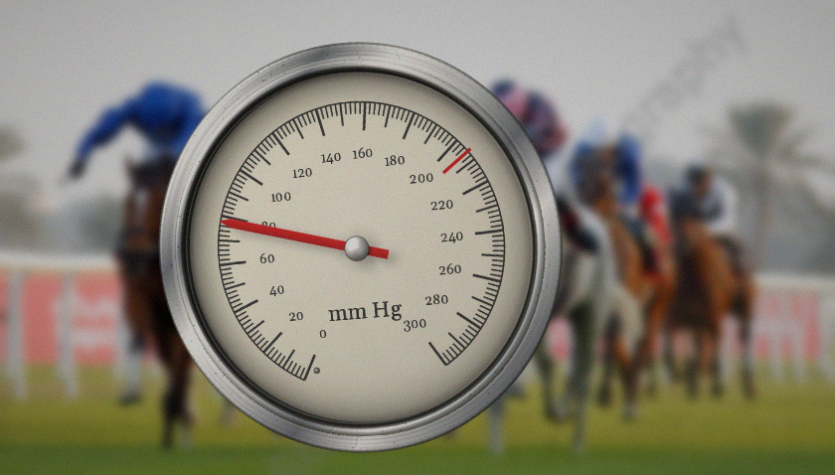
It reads 78 mmHg
